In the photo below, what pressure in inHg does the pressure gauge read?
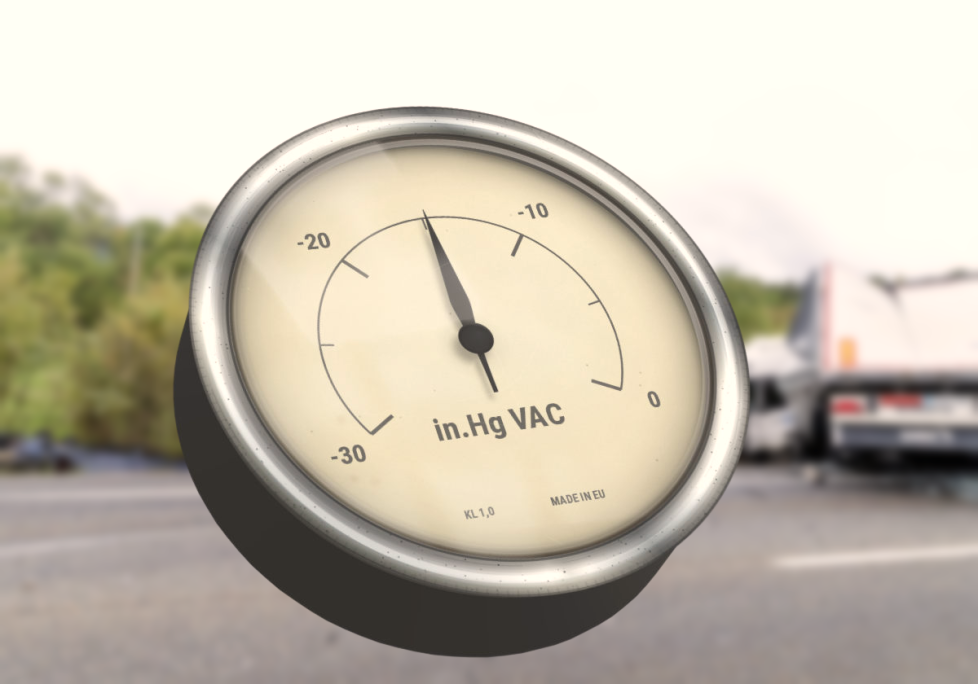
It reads -15 inHg
